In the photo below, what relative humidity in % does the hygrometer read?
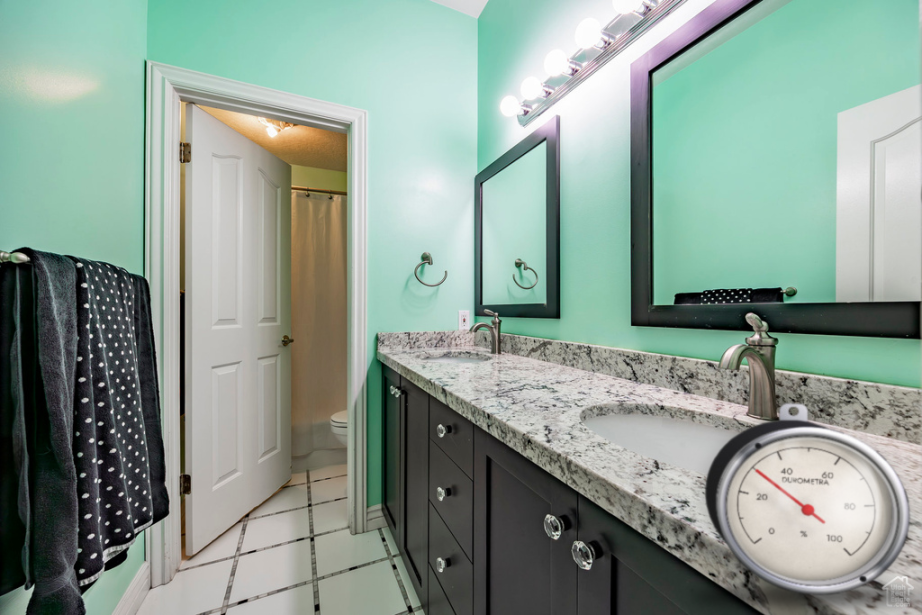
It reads 30 %
